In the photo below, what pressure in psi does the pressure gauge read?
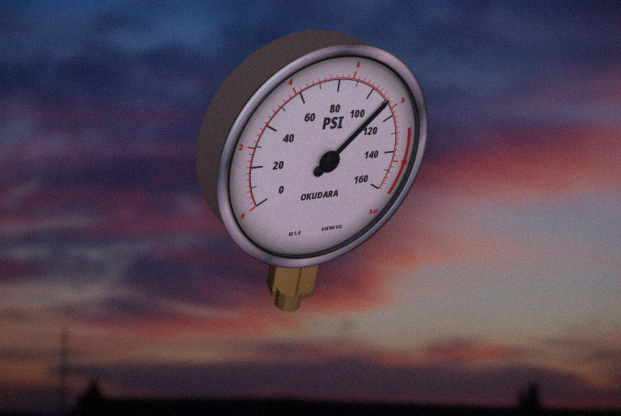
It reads 110 psi
